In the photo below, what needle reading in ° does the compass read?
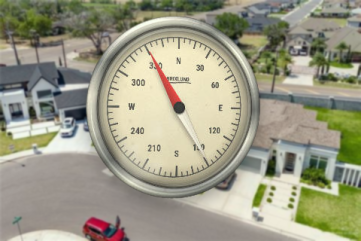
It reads 330 °
